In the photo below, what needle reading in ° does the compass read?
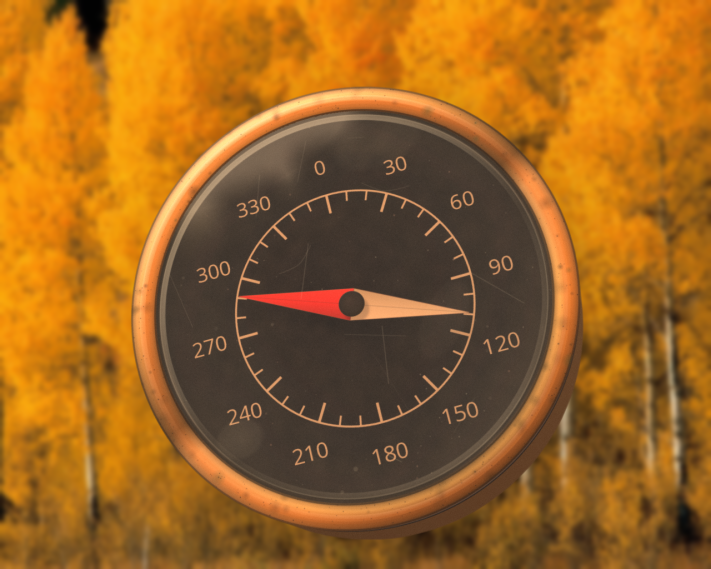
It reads 290 °
